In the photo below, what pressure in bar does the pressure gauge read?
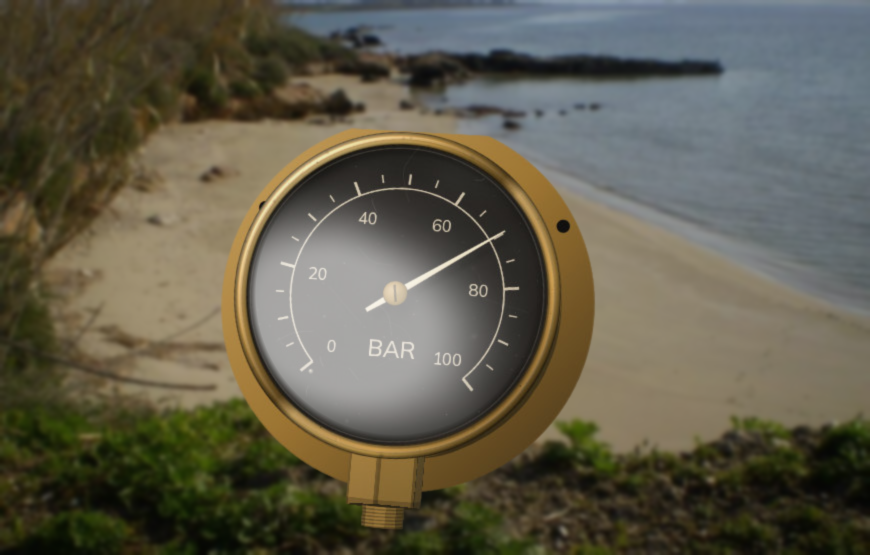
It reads 70 bar
